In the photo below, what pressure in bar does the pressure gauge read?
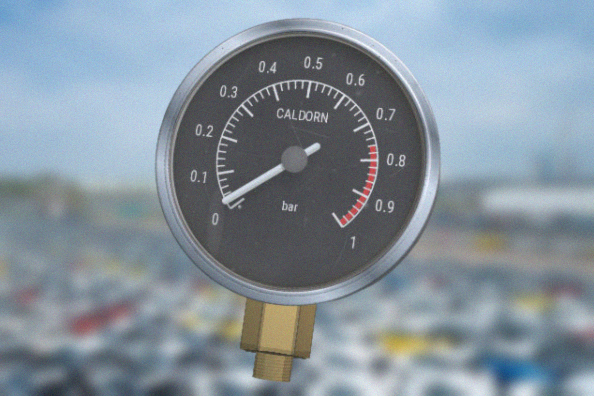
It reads 0.02 bar
